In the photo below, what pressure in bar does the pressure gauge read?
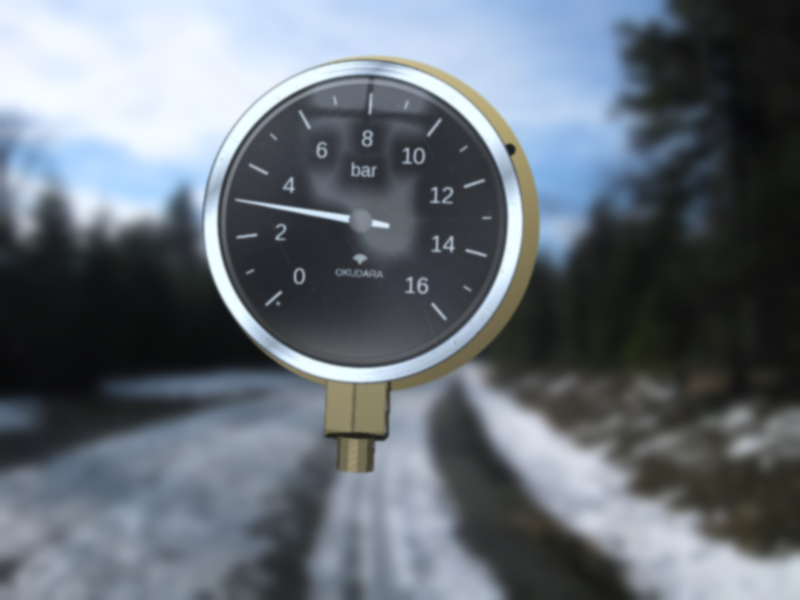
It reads 3 bar
